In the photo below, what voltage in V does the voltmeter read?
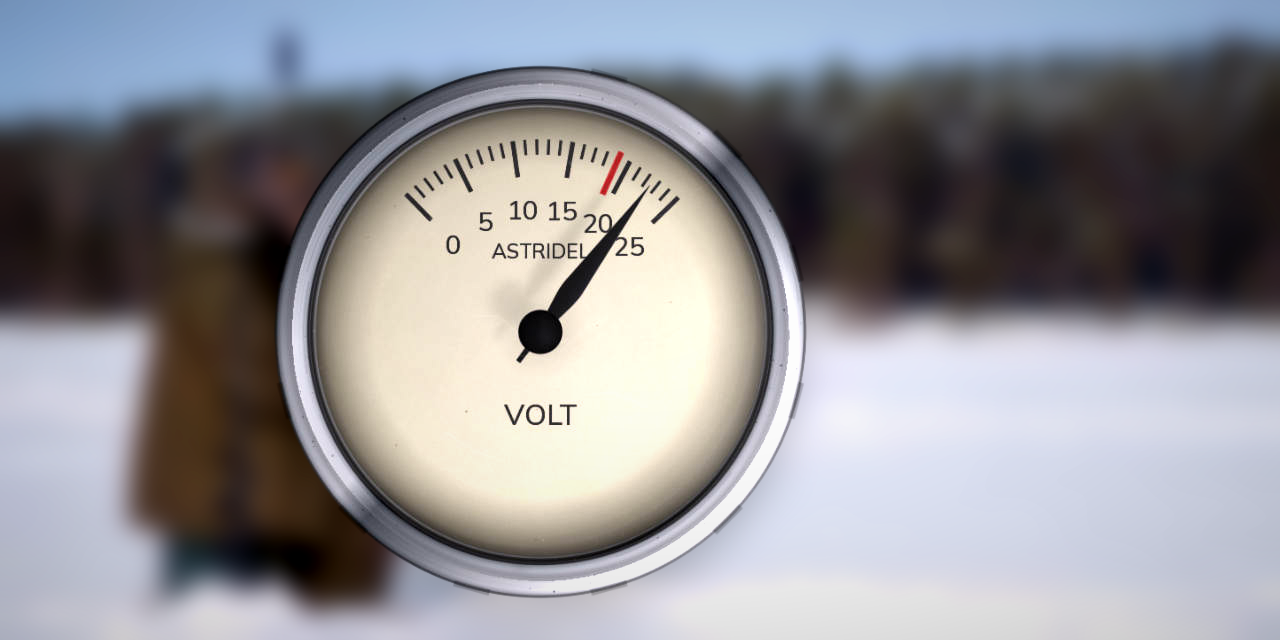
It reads 22.5 V
